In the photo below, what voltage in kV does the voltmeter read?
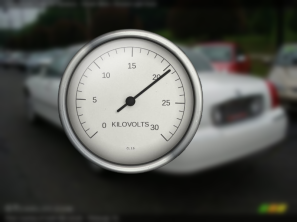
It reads 20.5 kV
